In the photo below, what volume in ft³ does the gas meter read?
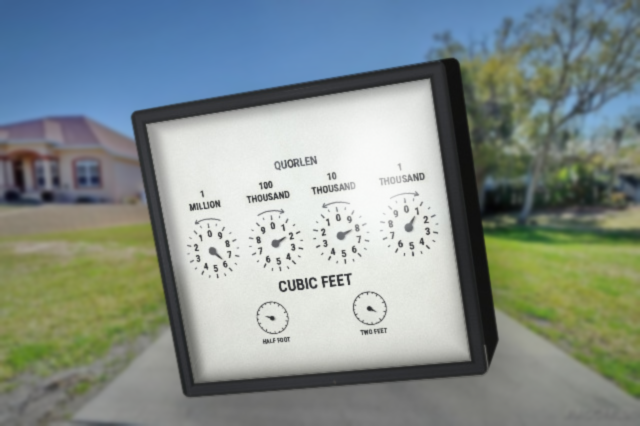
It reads 618100 ft³
